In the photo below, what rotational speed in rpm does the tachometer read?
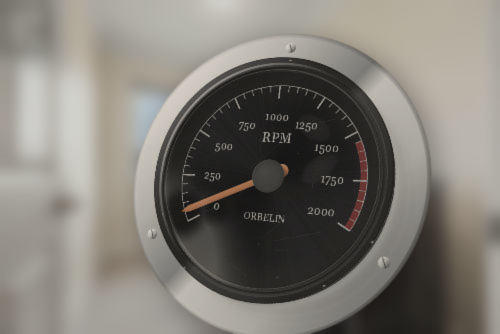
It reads 50 rpm
